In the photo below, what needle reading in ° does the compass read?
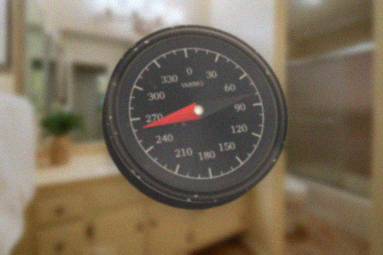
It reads 260 °
